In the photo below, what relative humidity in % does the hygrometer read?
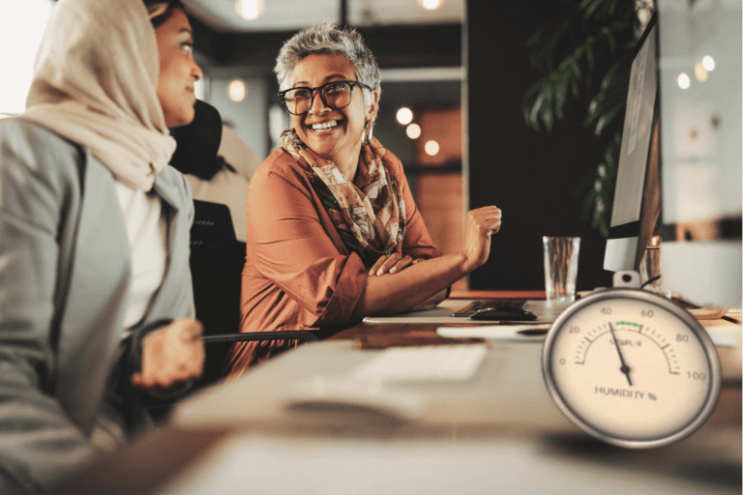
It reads 40 %
